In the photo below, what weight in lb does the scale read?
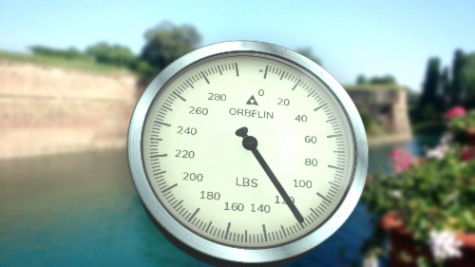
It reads 120 lb
